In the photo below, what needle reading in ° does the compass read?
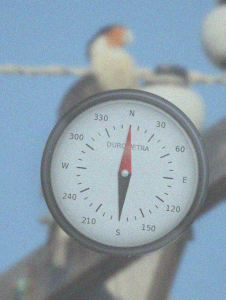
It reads 0 °
